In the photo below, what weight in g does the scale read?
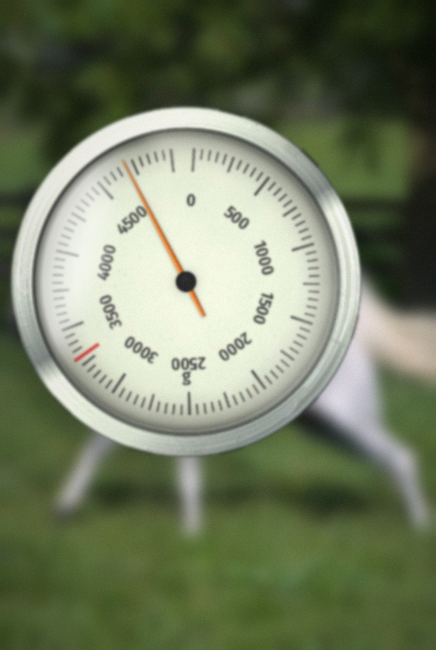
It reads 4700 g
